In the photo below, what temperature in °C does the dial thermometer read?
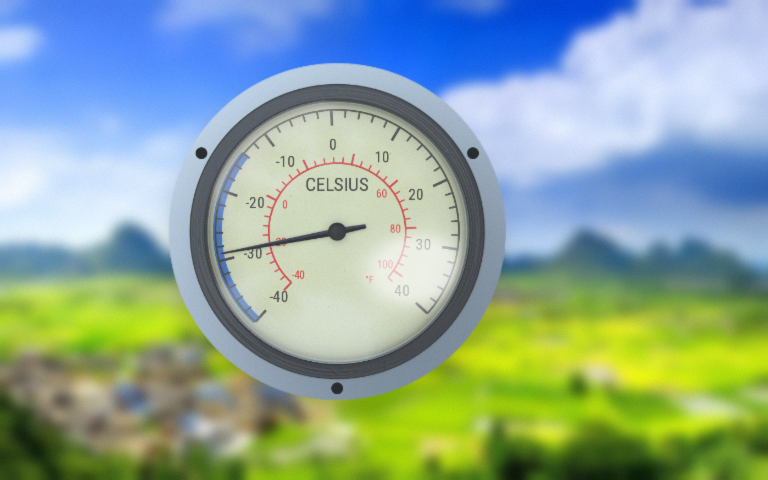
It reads -29 °C
